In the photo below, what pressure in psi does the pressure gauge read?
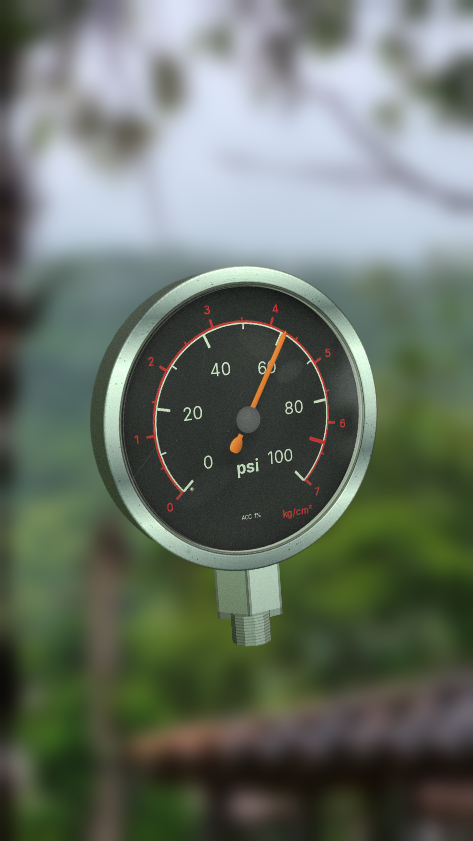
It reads 60 psi
